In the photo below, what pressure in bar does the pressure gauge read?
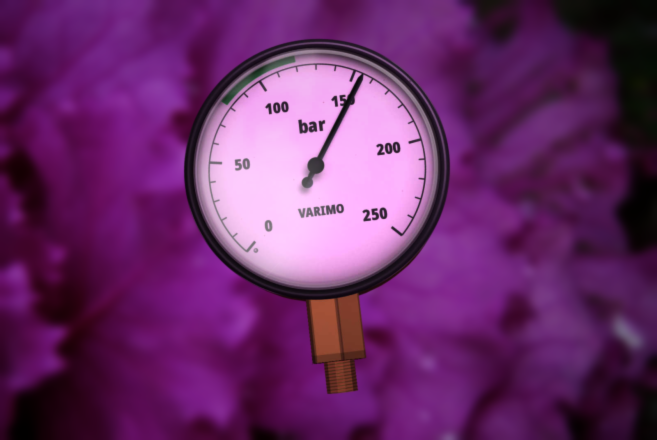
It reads 155 bar
